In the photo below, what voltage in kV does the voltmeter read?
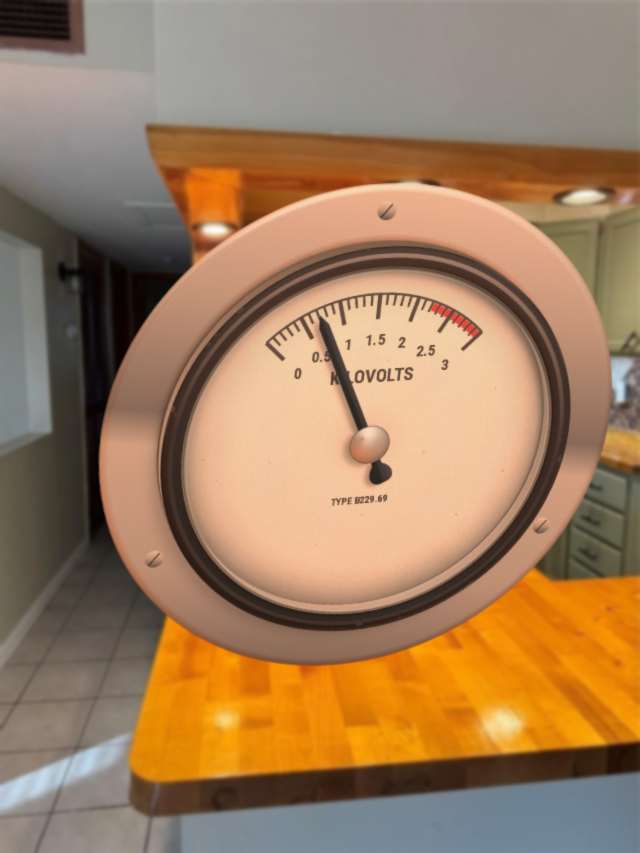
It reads 0.7 kV
